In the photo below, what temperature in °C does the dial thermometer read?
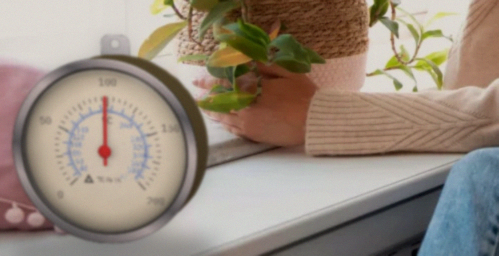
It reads 100 °C
